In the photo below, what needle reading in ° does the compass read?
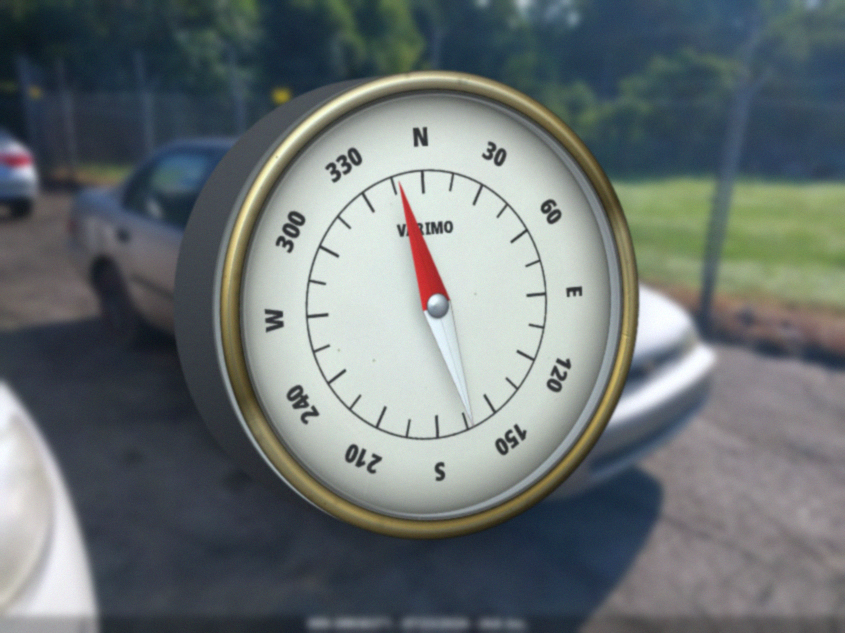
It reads 345 °
